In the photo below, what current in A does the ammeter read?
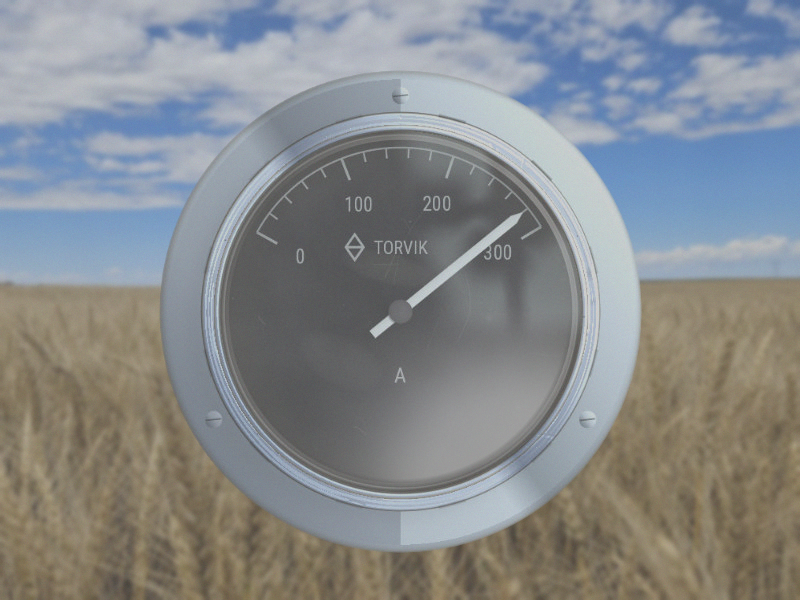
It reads 280 A
